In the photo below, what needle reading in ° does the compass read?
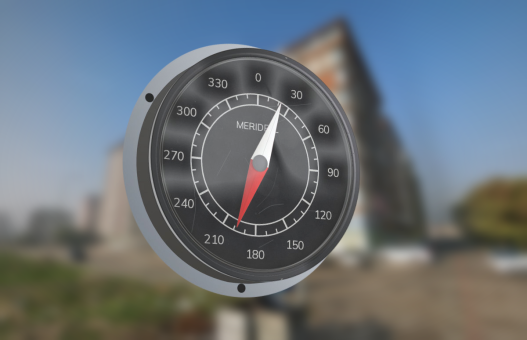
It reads 200 °
